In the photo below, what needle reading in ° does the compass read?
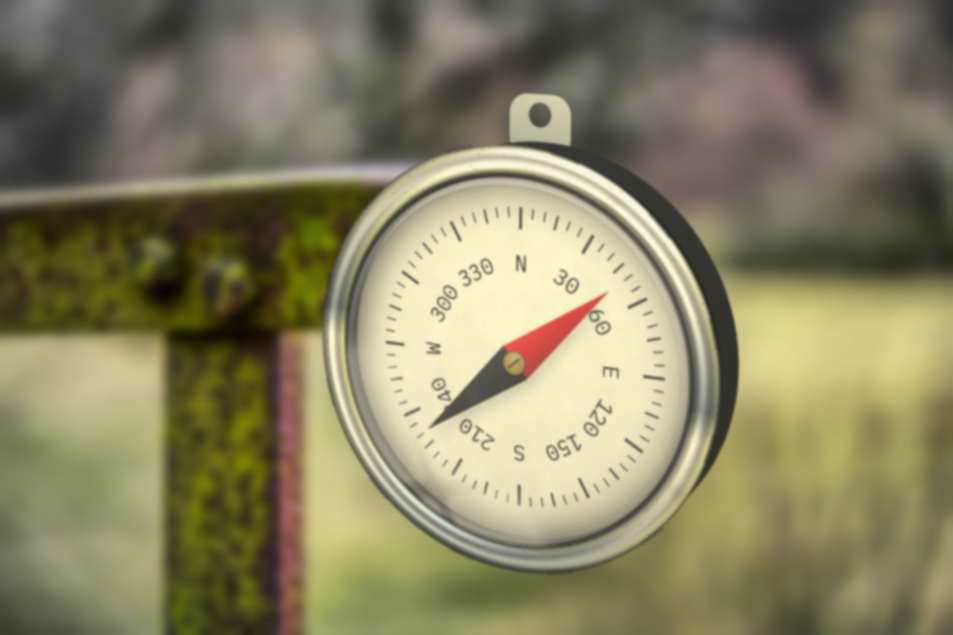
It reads 50 °
